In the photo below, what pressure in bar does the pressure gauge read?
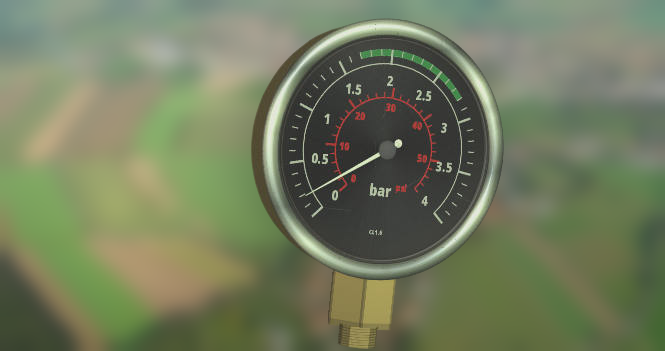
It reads 0.2 bar
